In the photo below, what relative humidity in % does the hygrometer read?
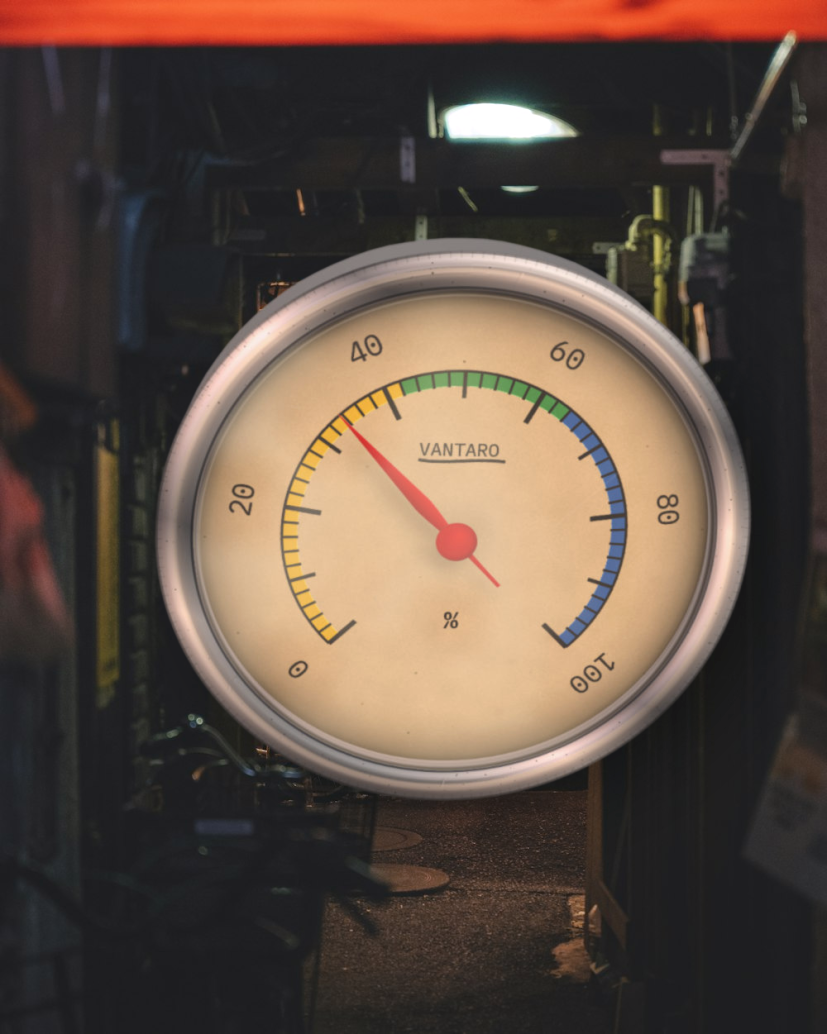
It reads 34 %
